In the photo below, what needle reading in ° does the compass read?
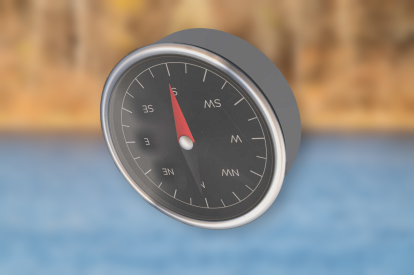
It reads 180 °
